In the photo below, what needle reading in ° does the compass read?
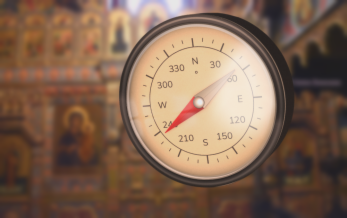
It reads 235 °
